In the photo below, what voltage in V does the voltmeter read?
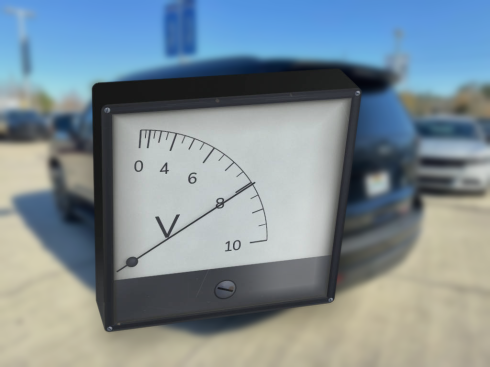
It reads 8 V
